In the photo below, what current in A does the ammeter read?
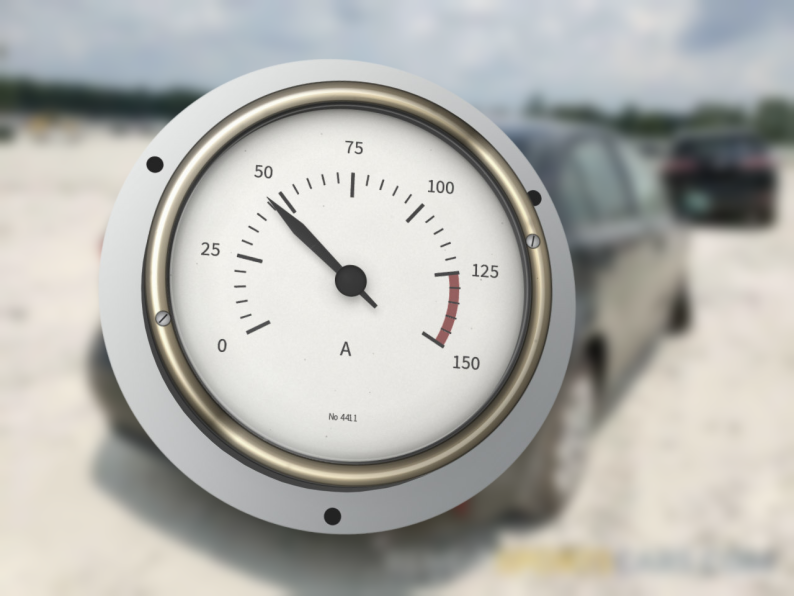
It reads 45 A
